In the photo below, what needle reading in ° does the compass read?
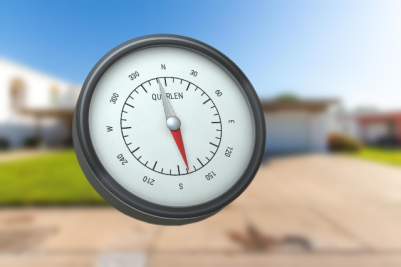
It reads 170 °
